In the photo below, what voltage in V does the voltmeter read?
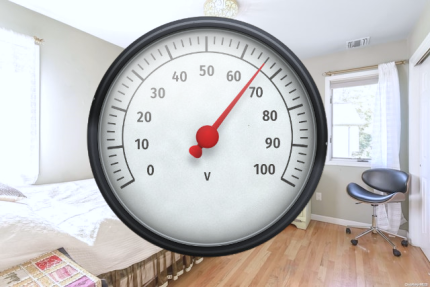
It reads 66 V
